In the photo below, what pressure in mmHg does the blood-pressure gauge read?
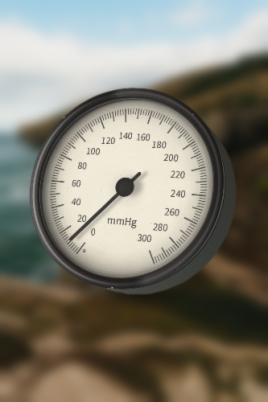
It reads 10 mmHg
